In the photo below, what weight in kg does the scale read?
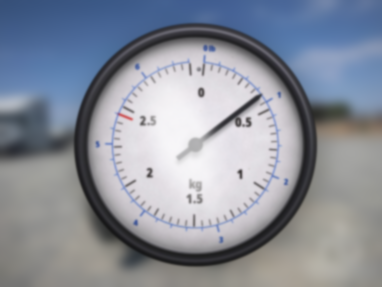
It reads 0.4 kg
